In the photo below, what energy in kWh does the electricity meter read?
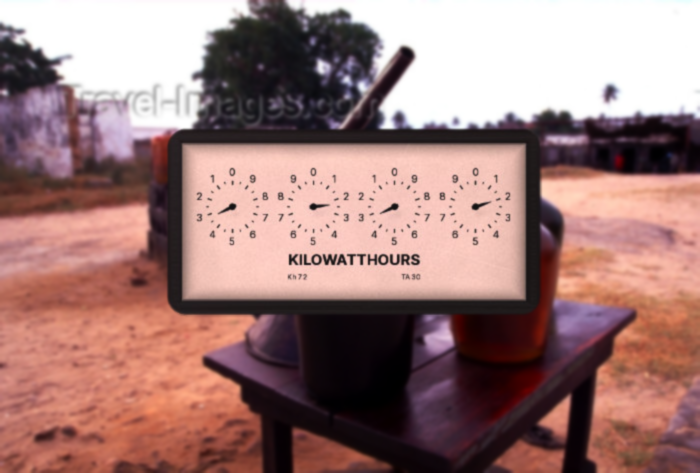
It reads 3232 kWh
